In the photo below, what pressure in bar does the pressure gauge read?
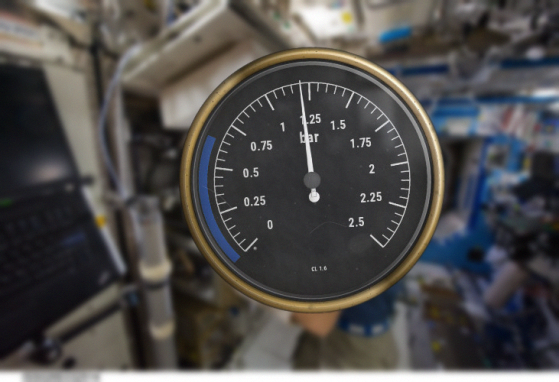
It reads 1.2 bar
